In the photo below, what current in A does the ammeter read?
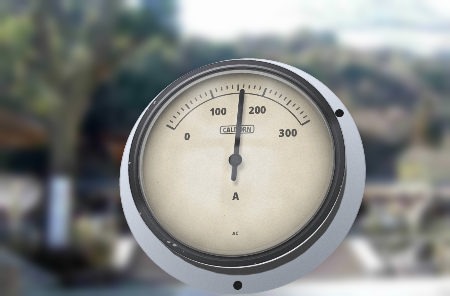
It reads 160 A
